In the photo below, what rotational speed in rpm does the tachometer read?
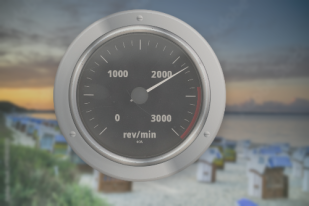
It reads 2150 rpm
